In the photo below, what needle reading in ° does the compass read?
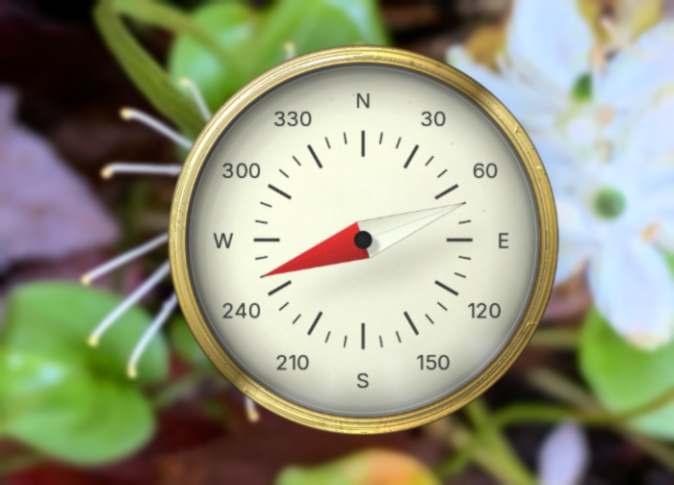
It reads 250 °
